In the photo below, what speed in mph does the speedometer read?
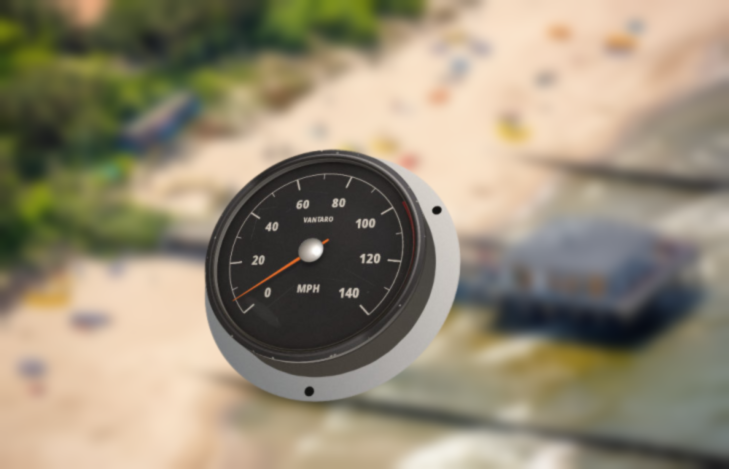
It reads 5 mph
